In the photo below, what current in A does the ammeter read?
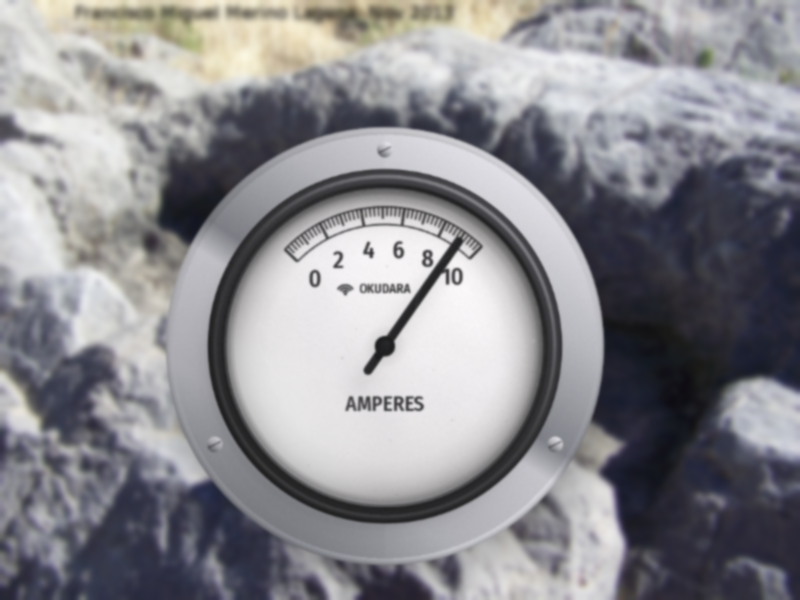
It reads 9 A
